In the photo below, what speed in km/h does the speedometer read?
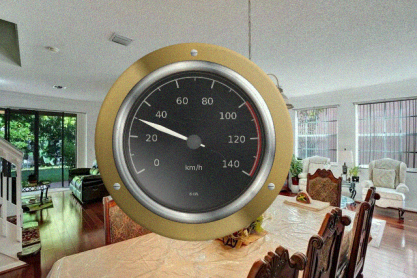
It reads 30 km/h
